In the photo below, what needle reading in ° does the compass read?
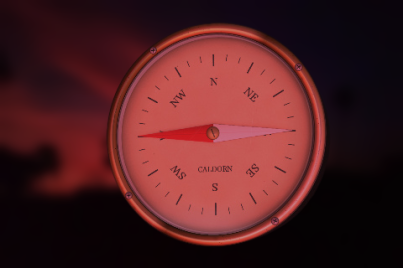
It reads 270 °
